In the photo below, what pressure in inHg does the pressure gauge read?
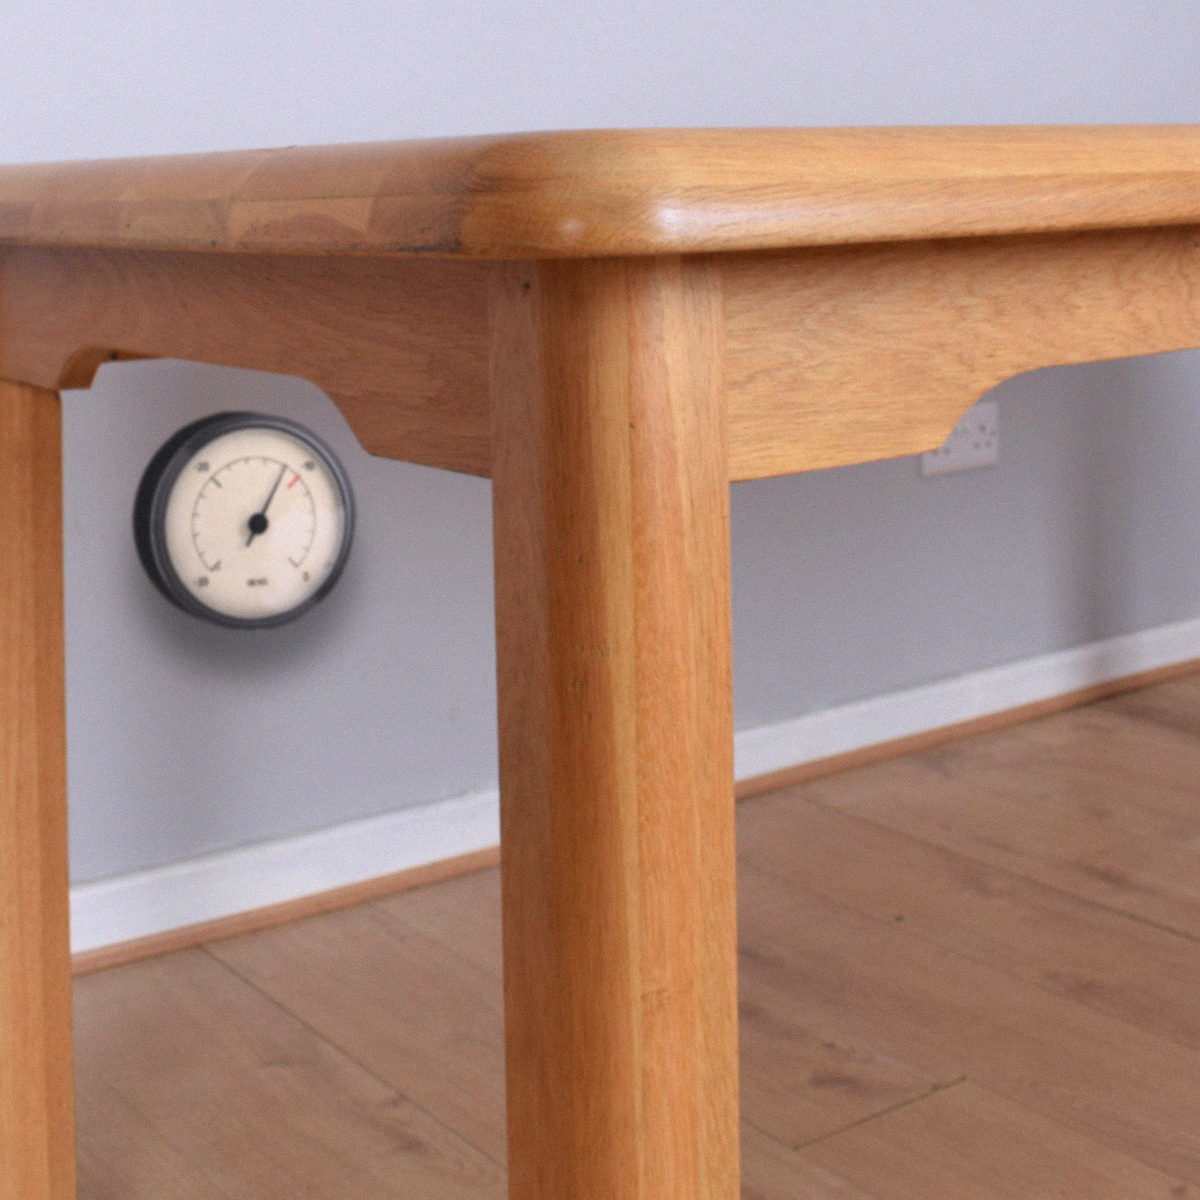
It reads -12 inHg
